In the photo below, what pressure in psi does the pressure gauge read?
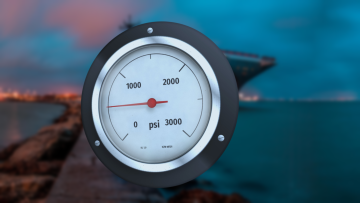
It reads 500 psi
